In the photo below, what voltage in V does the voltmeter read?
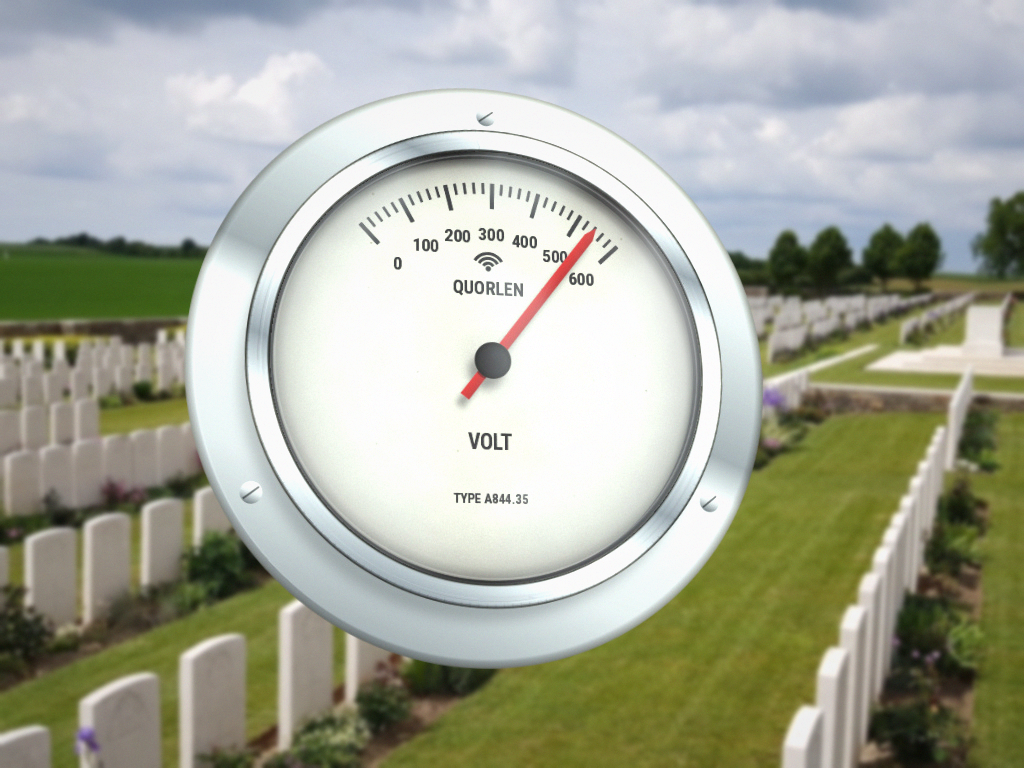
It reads 540 V
